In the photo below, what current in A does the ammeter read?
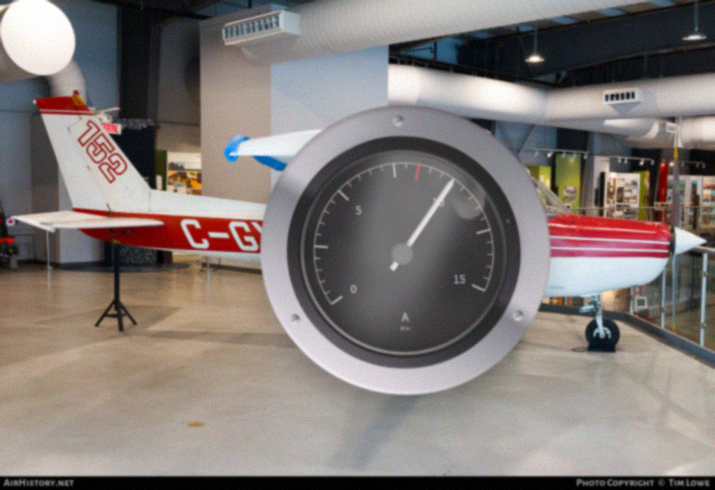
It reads 10 A
